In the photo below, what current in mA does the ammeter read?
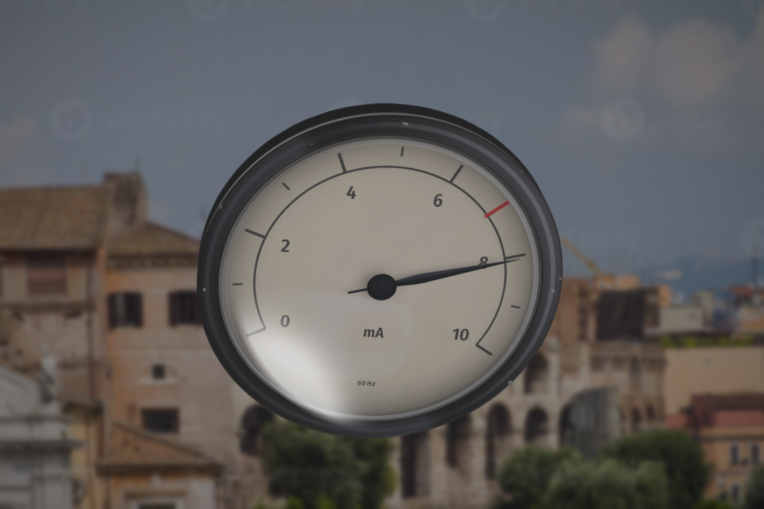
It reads 8 mA
